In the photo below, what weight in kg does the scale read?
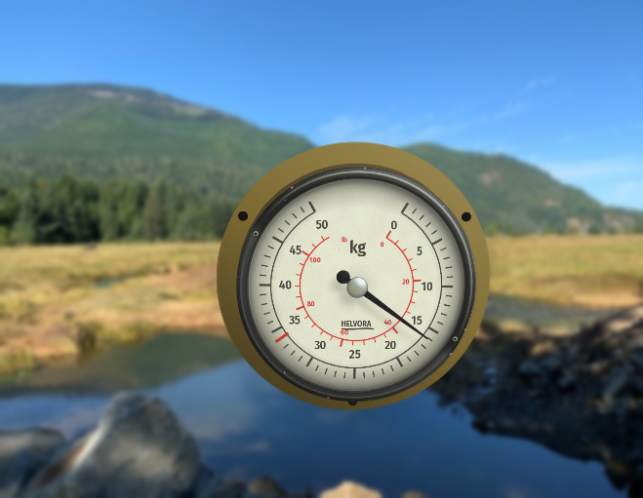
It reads 16 kg
